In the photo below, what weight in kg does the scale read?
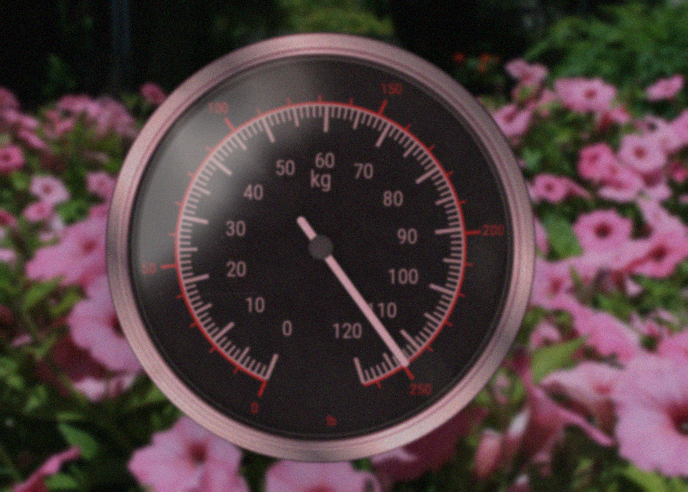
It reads 113 kg
